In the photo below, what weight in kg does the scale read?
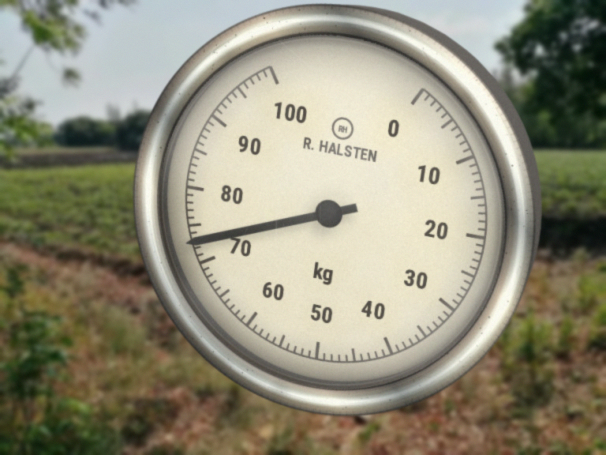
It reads 73 kg
